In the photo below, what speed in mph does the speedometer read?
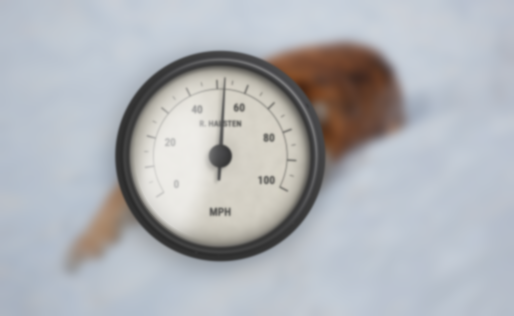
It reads 52.5 mph
